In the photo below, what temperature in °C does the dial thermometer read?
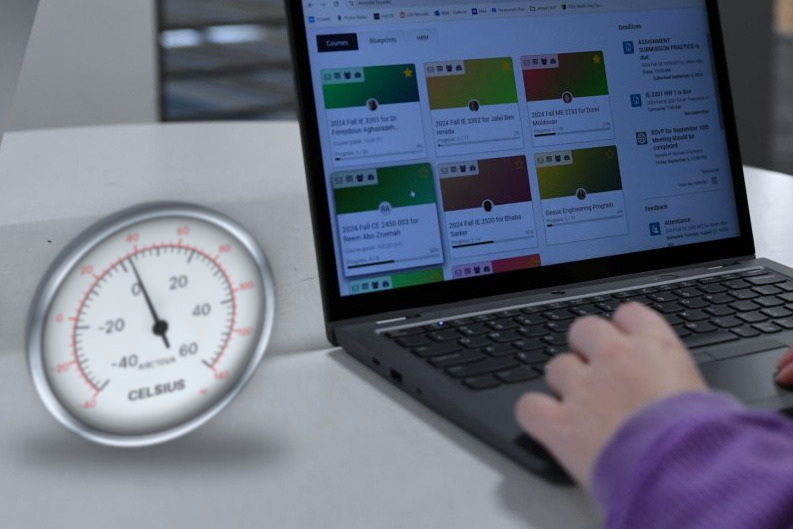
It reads 2 °C
